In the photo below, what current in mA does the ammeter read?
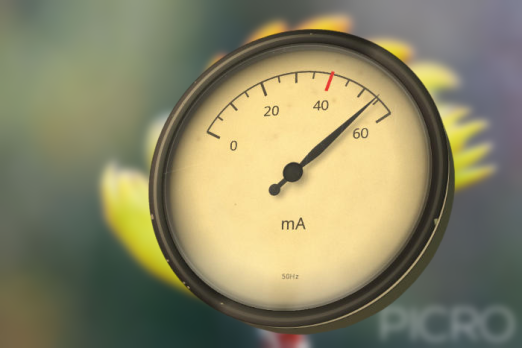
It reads 55 mA
